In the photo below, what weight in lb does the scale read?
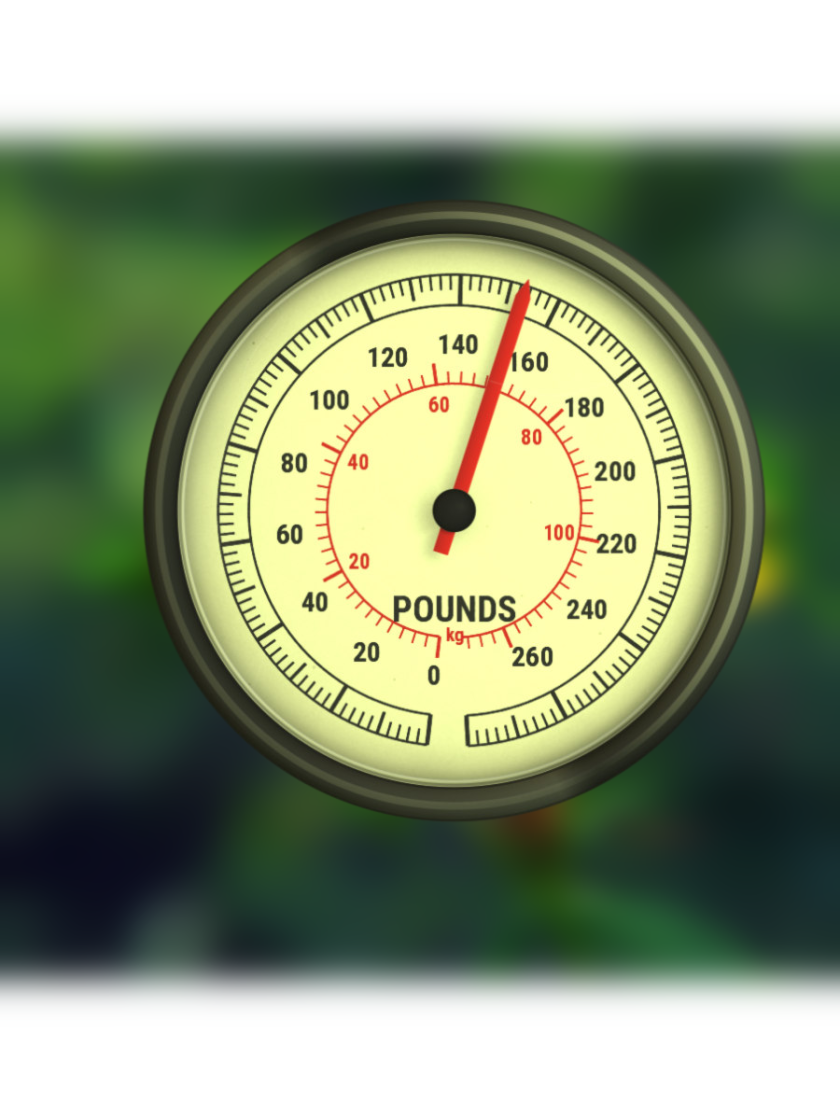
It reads 153 lb
